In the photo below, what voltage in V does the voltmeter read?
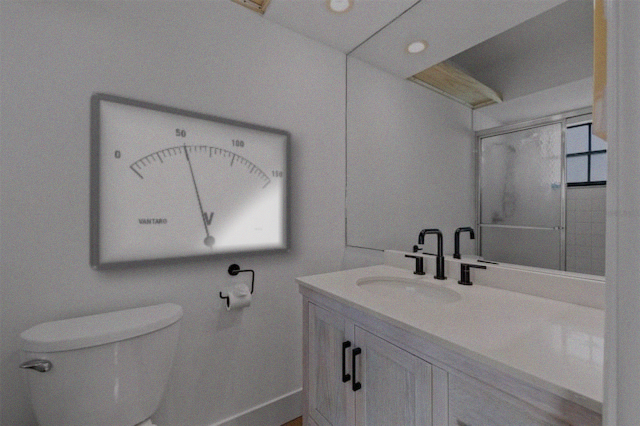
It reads 50 V
